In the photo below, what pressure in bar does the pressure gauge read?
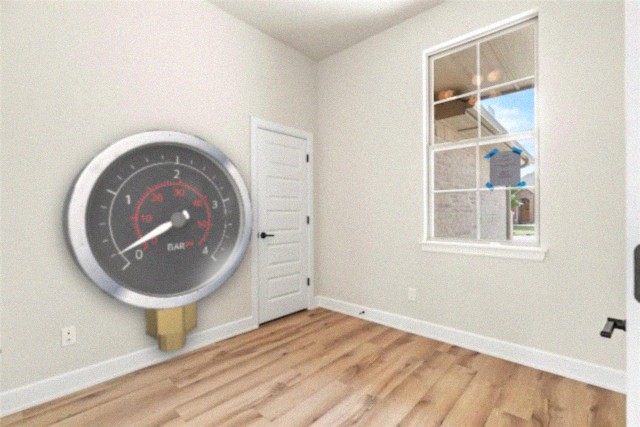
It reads 0.2 bar
